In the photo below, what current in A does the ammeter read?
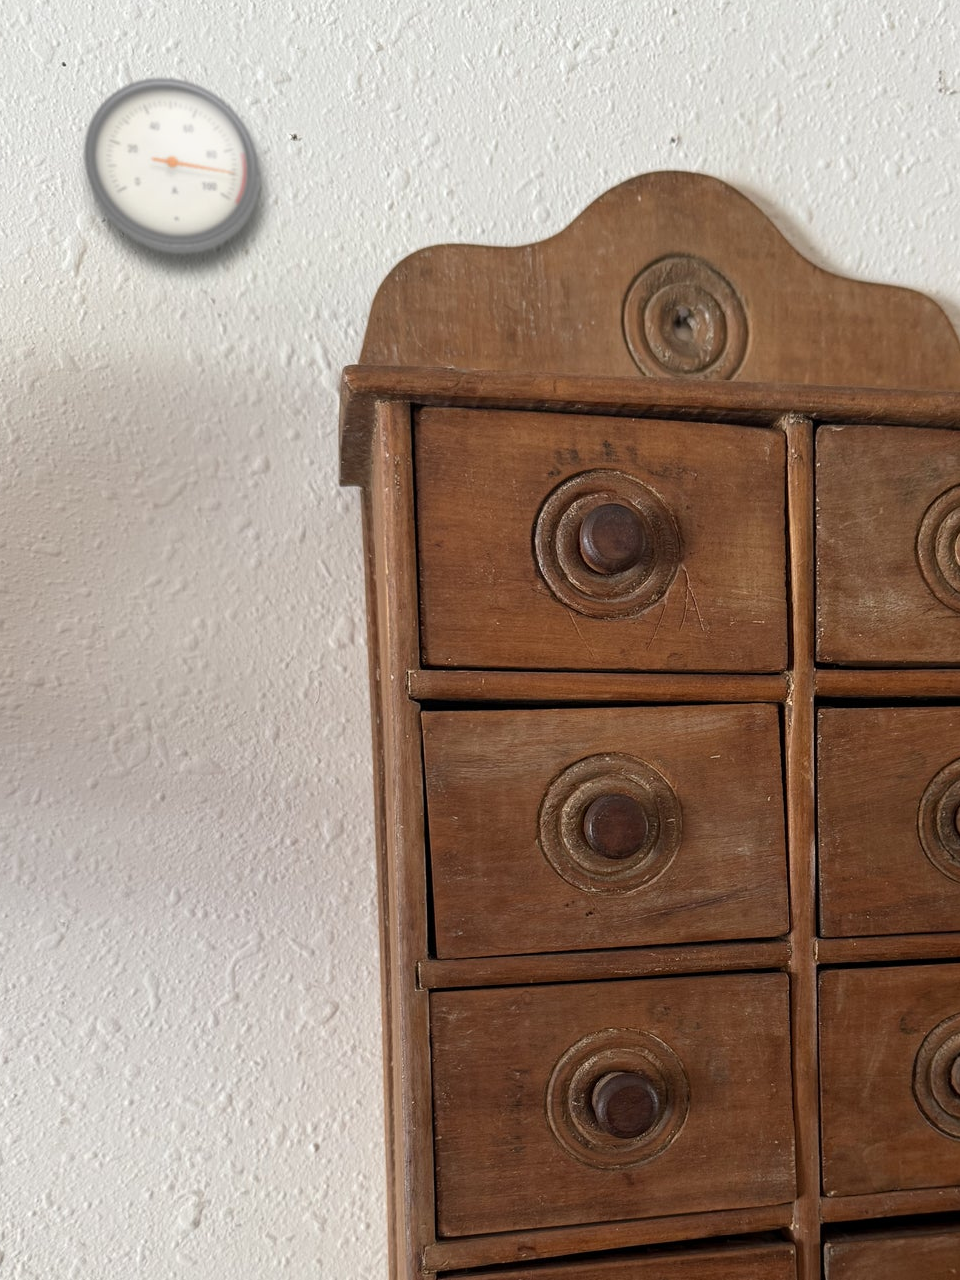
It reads 90 A
